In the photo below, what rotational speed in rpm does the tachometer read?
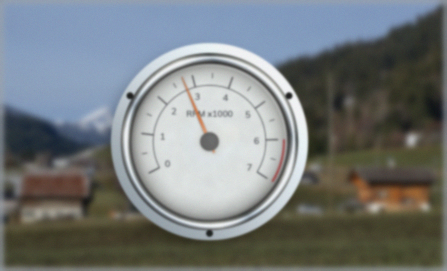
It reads 2750 rpm
